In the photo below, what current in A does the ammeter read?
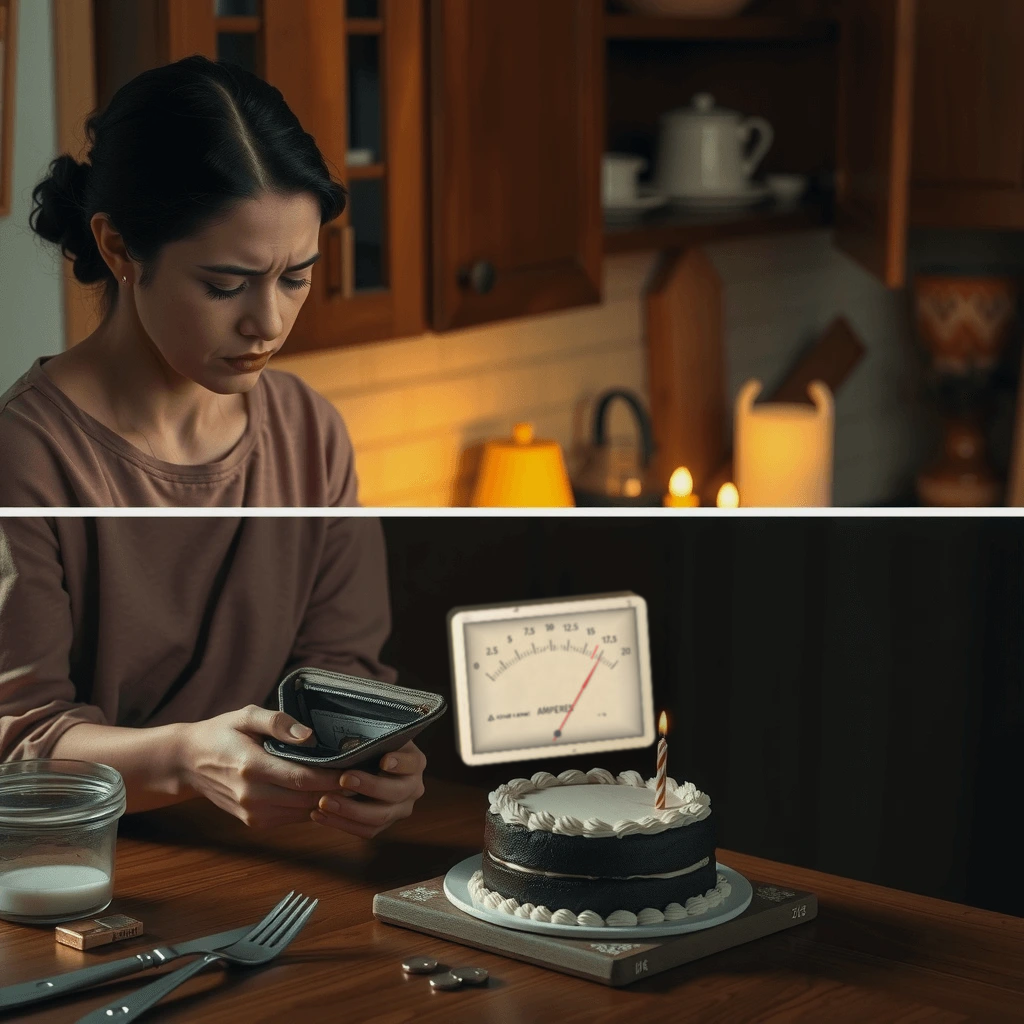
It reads 17.5 A
